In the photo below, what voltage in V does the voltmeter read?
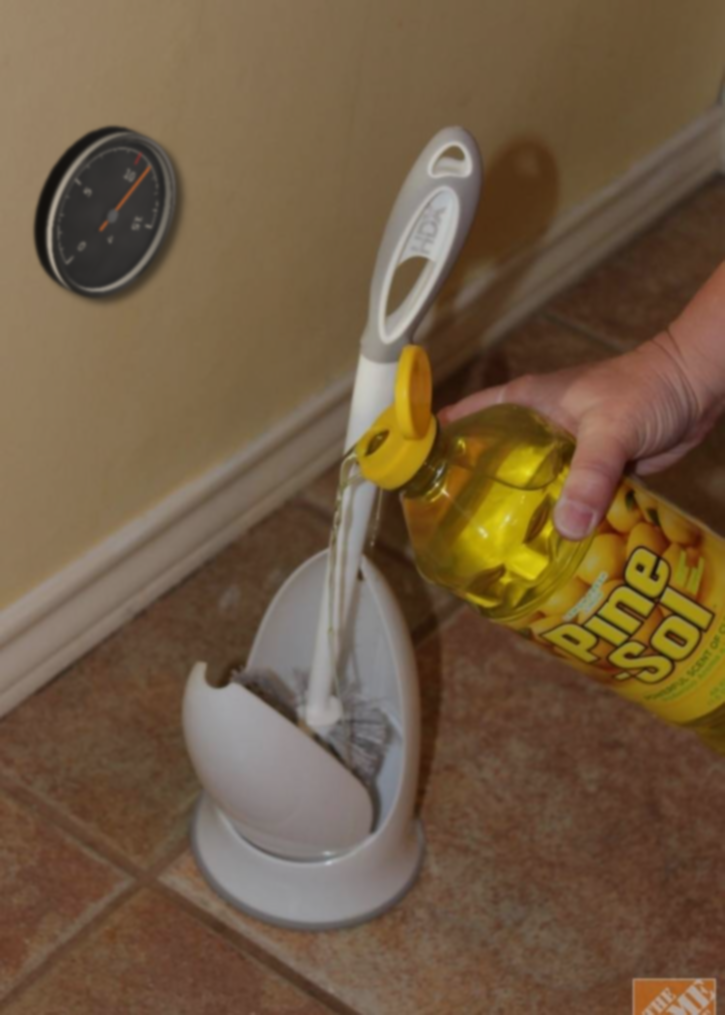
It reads 11 V
